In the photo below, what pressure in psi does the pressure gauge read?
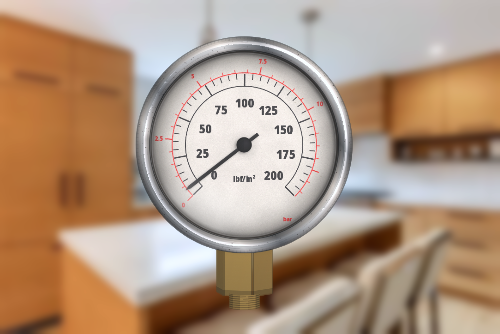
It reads 5 psi
